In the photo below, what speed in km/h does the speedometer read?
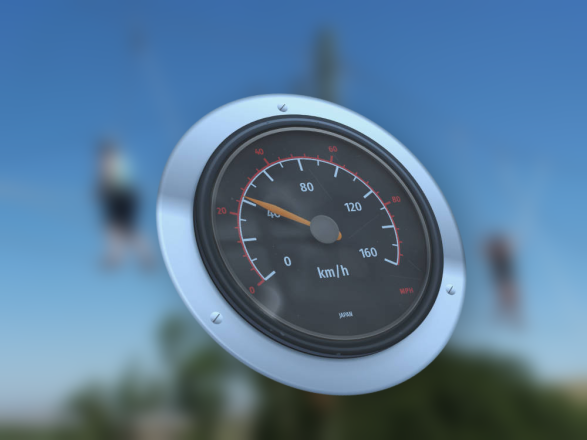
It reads 40 km/h
